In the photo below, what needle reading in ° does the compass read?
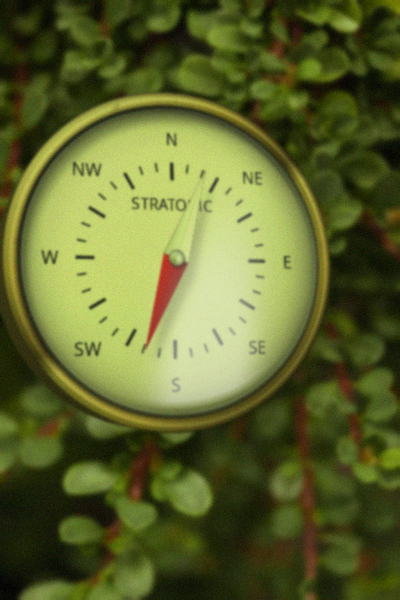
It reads 200 °
